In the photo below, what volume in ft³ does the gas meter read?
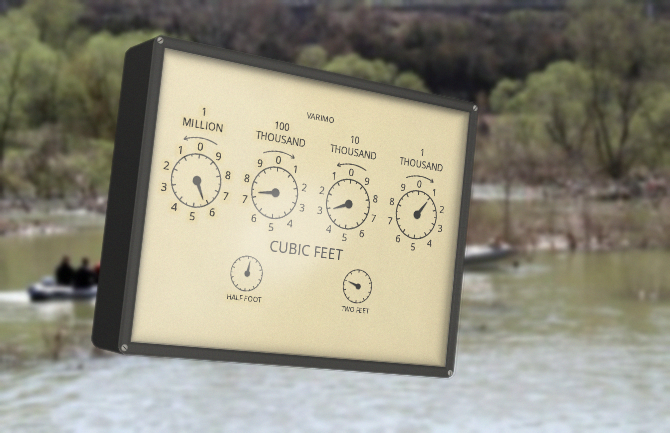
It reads 573100 ft³
